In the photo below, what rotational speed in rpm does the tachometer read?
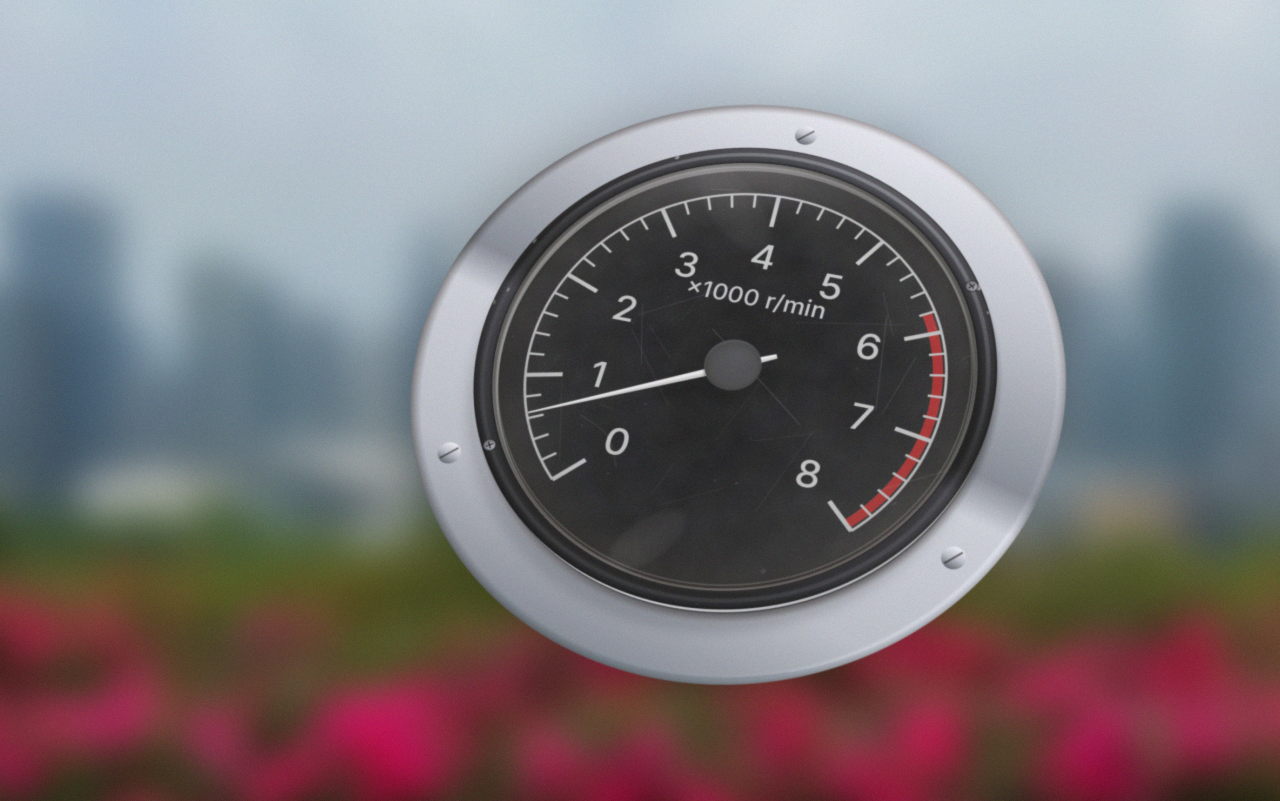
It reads 600 rpm
